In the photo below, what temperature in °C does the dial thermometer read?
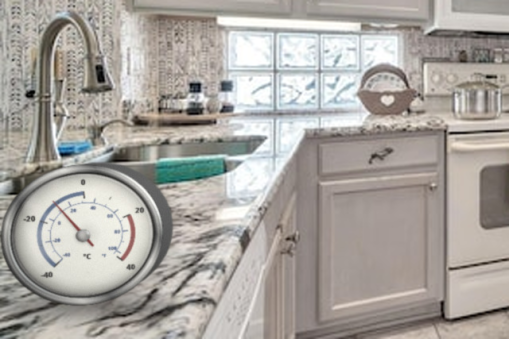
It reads -10 °C
